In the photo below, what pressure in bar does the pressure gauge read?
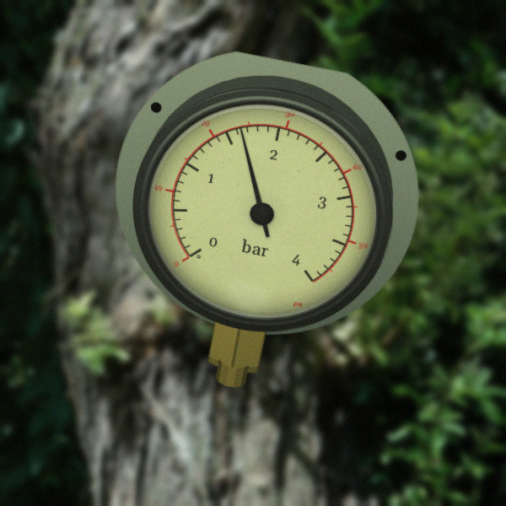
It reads 1.65 bar
